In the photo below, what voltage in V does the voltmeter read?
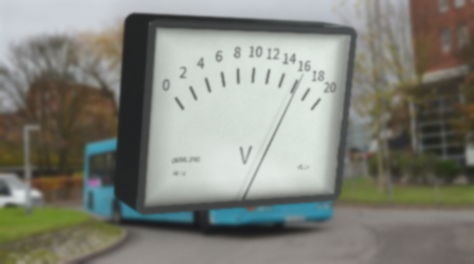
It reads 16 V
